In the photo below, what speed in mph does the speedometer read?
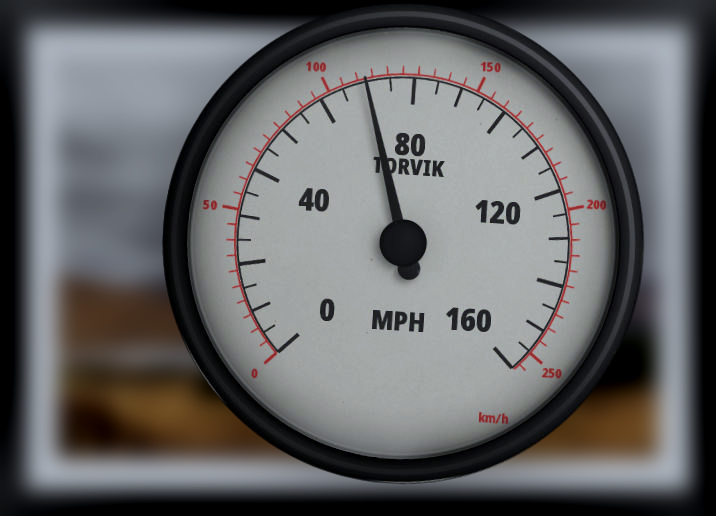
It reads 70 mph
